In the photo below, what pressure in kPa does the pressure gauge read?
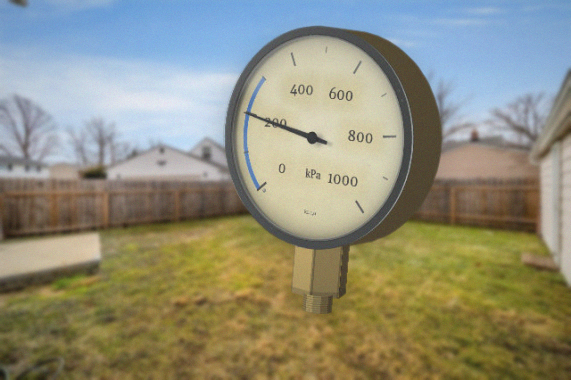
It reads 200 kPa
